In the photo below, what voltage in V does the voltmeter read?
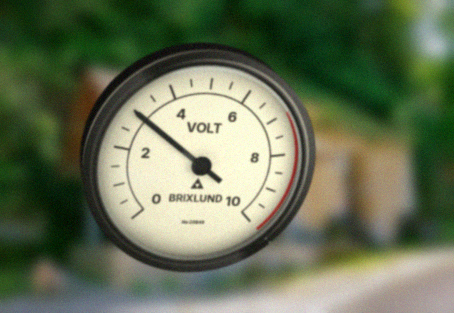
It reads 3 V
